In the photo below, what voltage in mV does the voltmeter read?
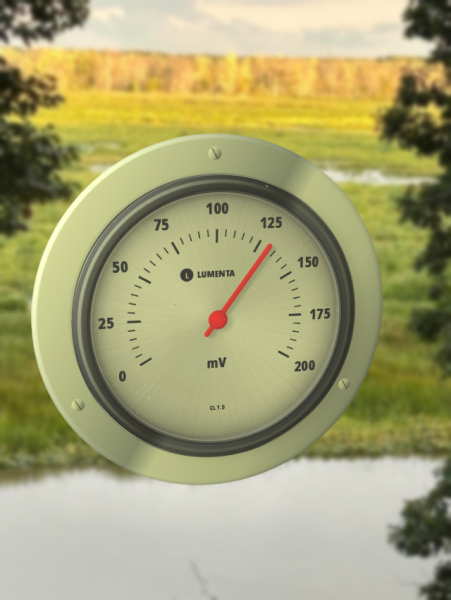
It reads 130 mV
